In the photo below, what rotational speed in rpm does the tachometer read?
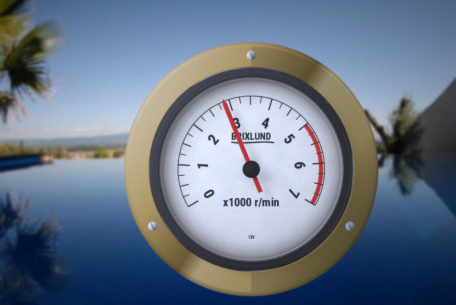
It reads 2875 rpm
